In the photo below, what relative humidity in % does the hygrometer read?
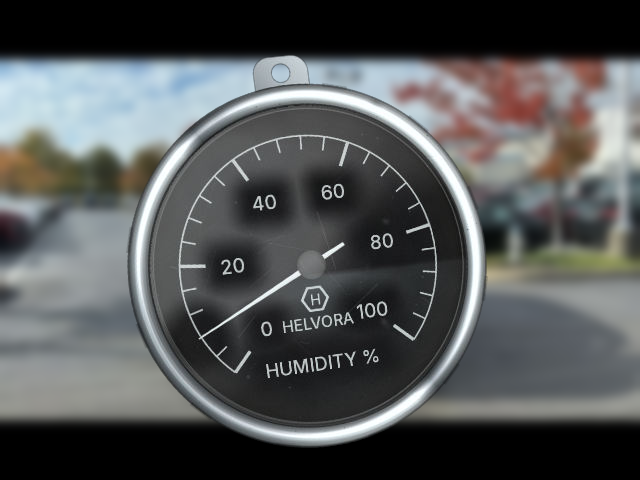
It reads 8 %
